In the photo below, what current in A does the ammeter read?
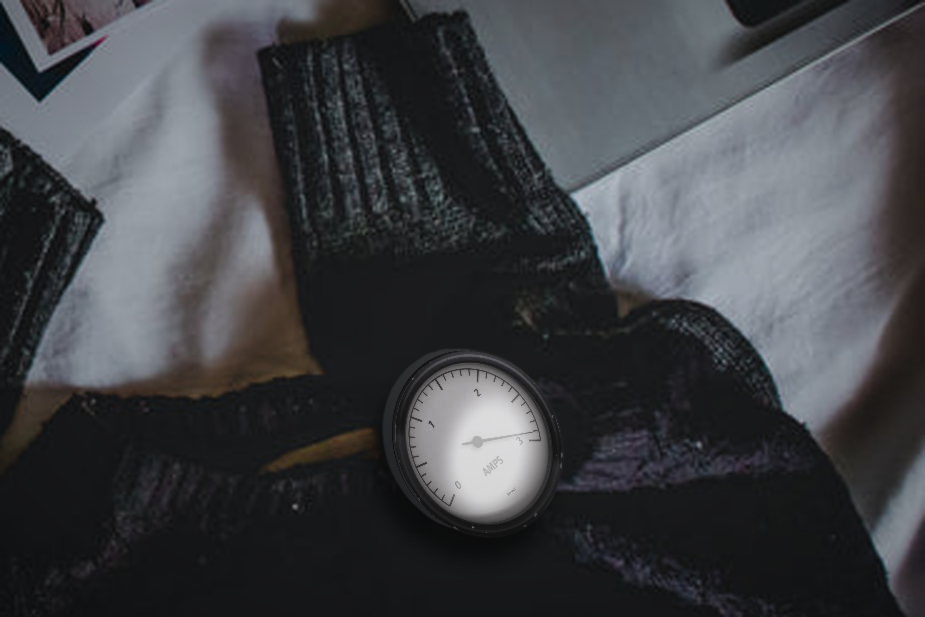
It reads 2.9 A
